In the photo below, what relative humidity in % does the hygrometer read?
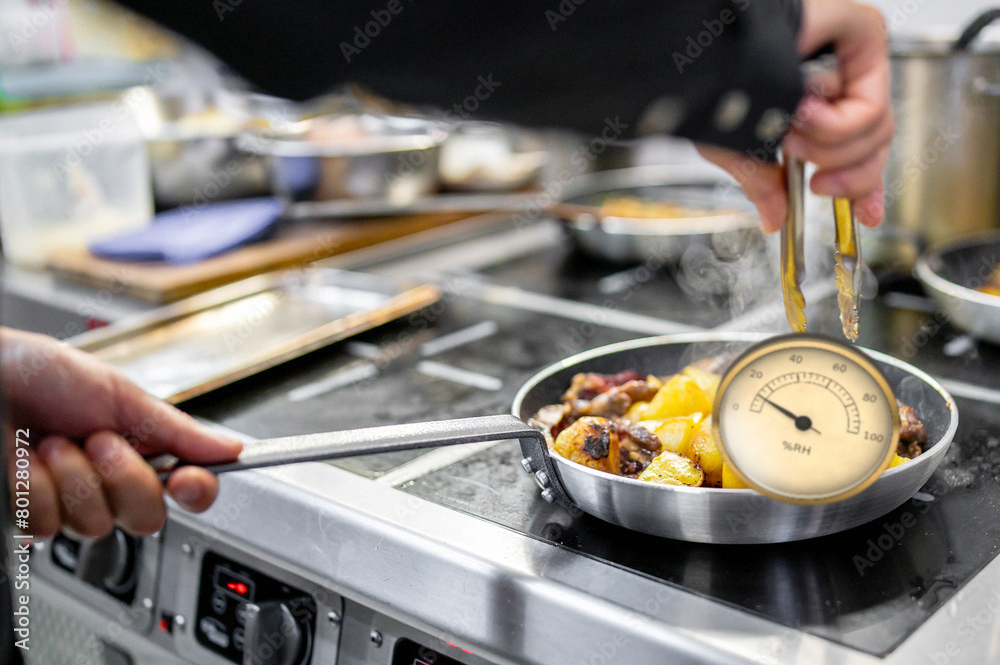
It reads 12 %
